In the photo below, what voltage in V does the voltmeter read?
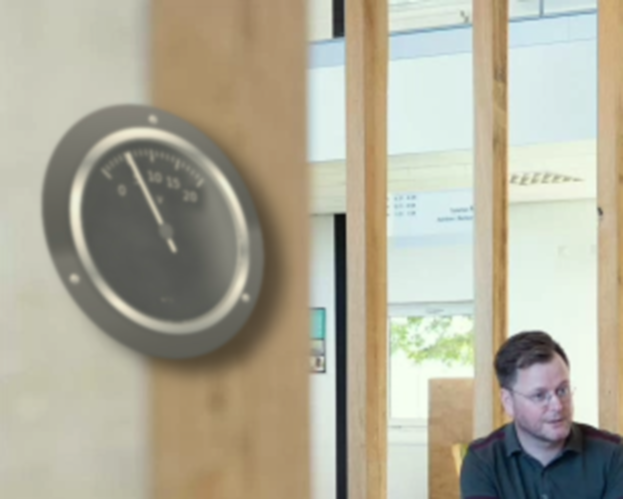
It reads 5 V
